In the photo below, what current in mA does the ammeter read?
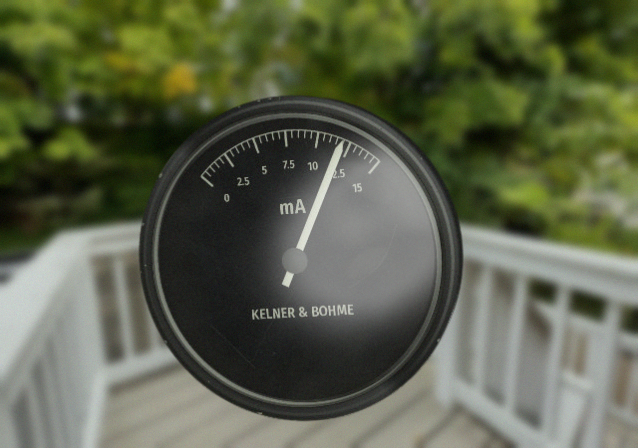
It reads 12 mA
